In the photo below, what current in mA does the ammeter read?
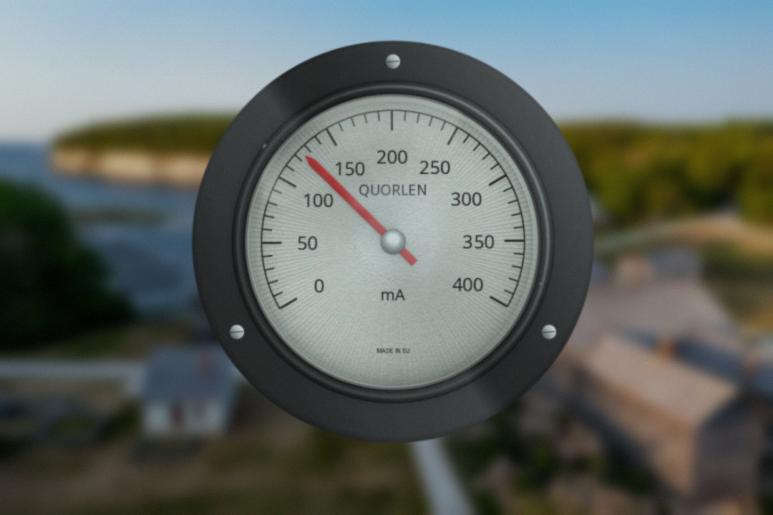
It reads 125 mA
